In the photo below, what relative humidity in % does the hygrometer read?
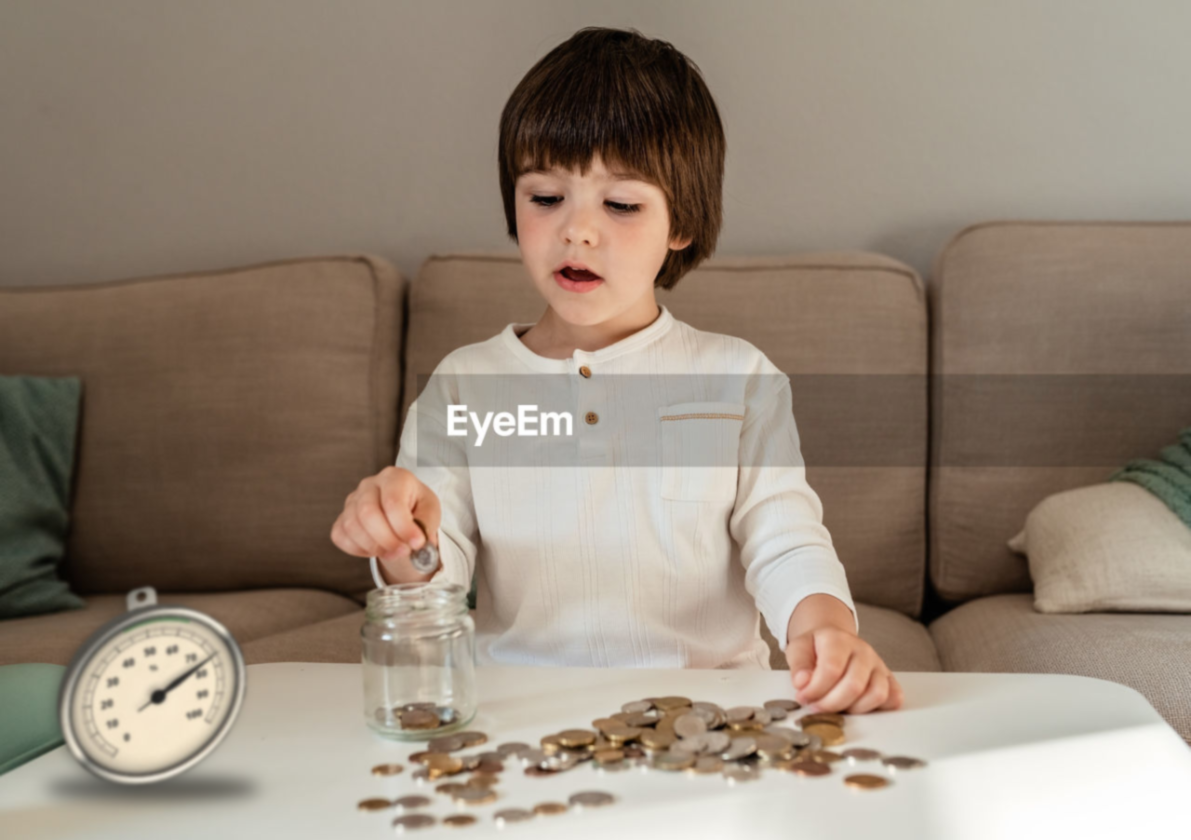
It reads 75 %
